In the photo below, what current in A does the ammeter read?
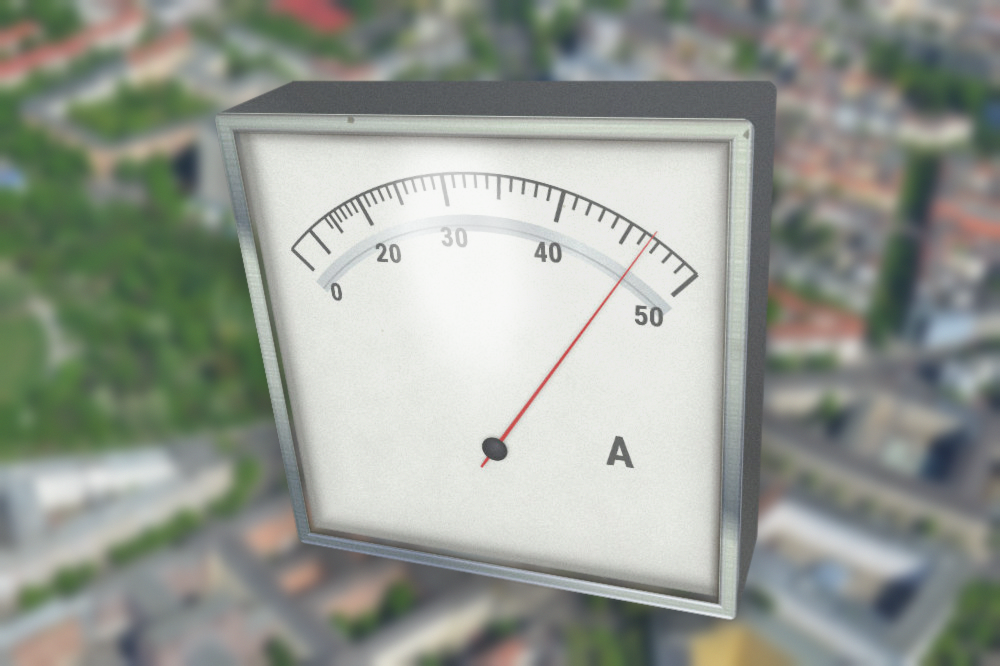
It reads 46.5 A
